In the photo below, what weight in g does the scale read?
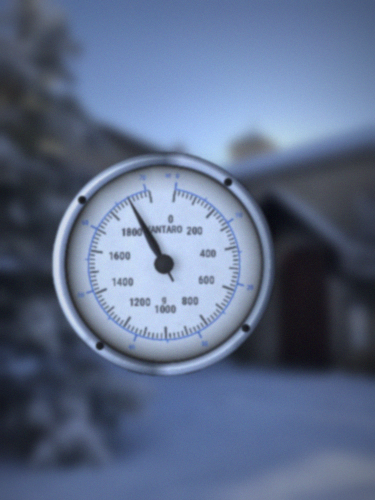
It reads 1900 g
